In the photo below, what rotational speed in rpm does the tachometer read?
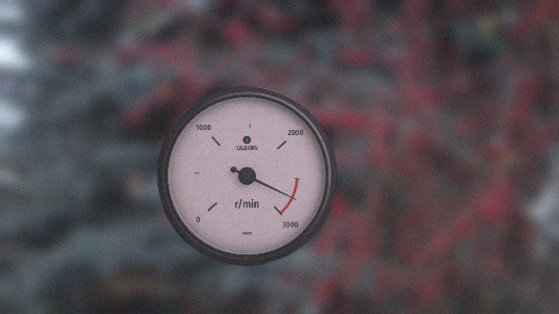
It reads 2750 rpm
